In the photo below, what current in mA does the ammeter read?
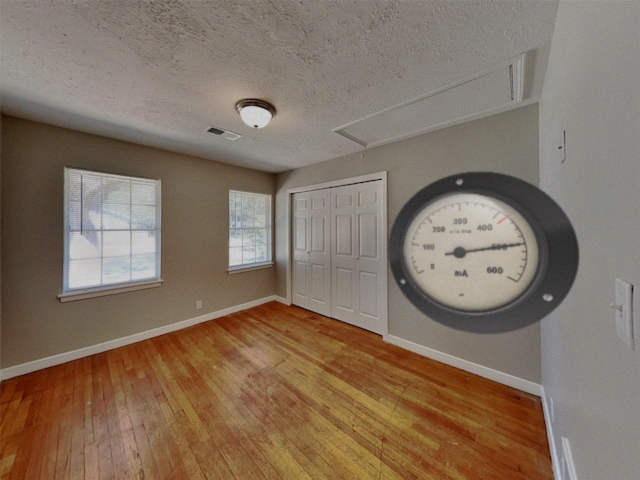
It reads 500 mA
